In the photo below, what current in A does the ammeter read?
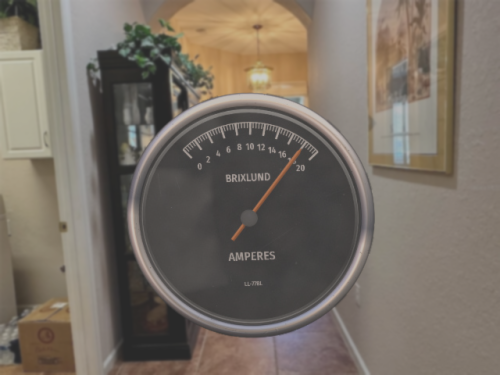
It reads 18 A
